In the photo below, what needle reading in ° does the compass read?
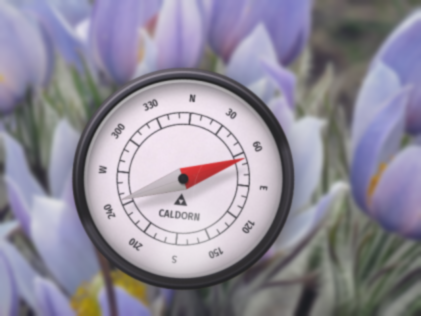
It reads 65 °
